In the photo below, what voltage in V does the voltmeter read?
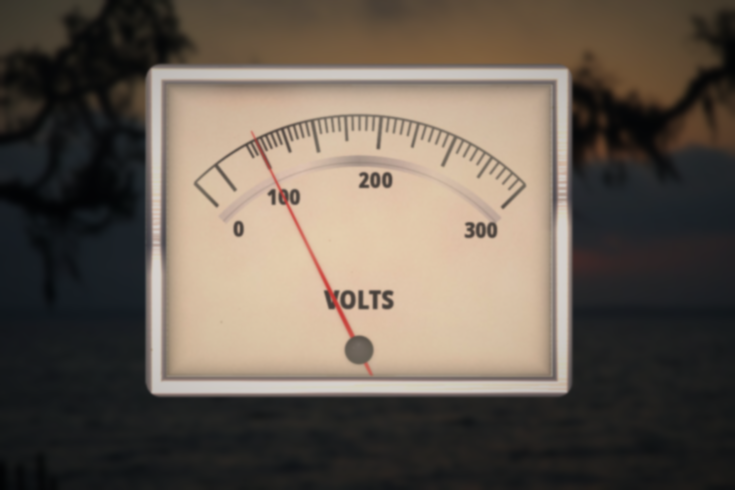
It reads 100 V
